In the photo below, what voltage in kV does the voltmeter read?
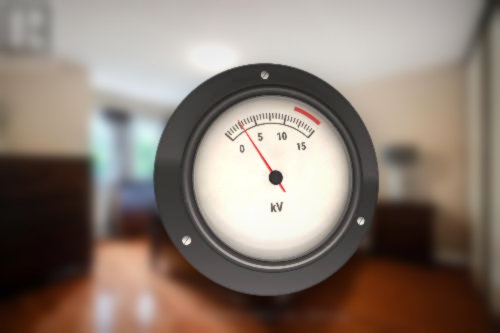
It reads 2.5 kV
